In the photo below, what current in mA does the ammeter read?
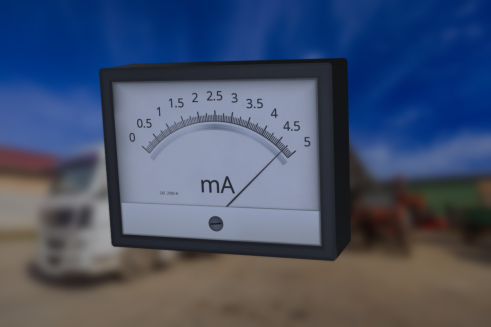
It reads 4.75 mA
